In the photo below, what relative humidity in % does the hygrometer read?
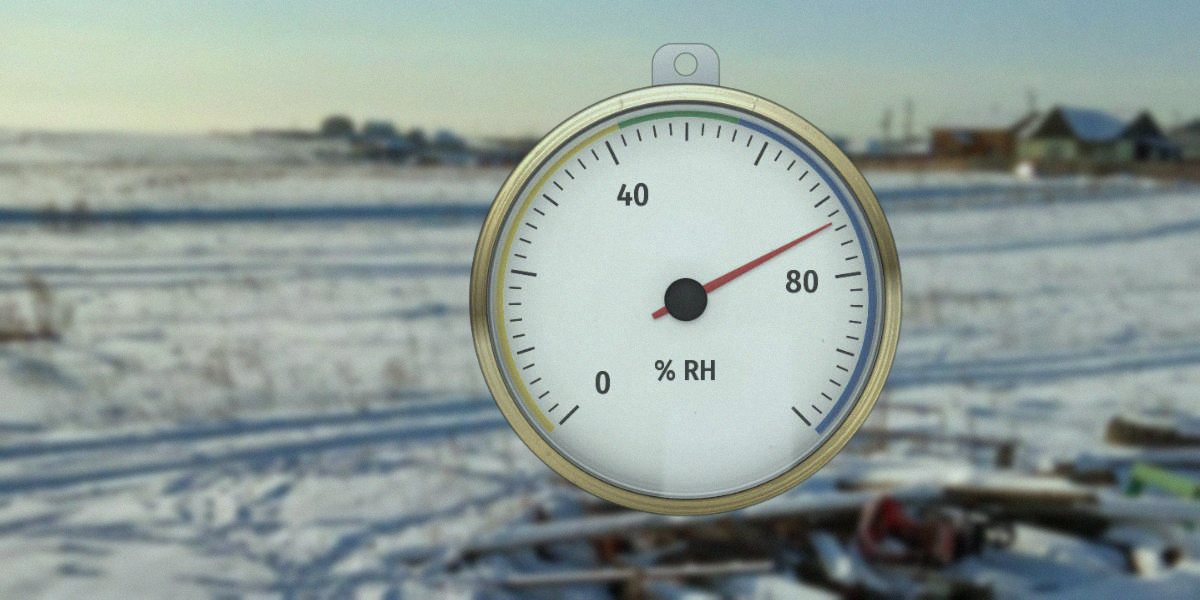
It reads 73 %
